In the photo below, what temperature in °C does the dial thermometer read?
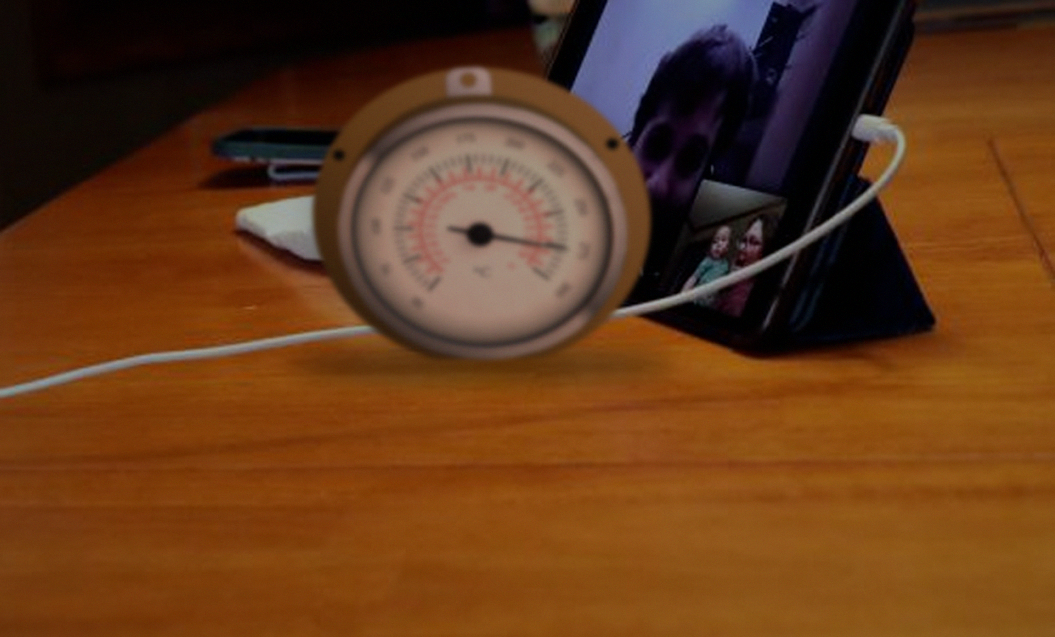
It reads 275 °C
